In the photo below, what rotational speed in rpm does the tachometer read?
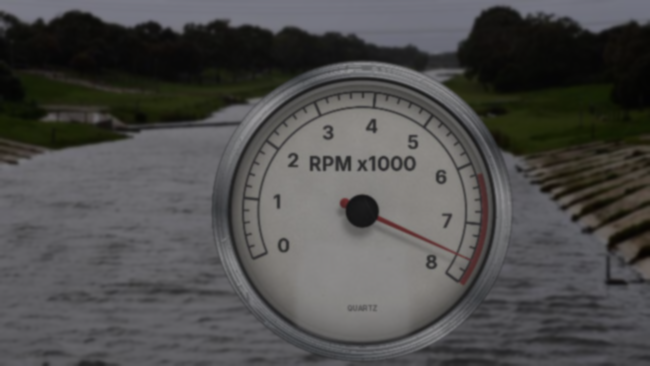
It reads 7600 rpm
